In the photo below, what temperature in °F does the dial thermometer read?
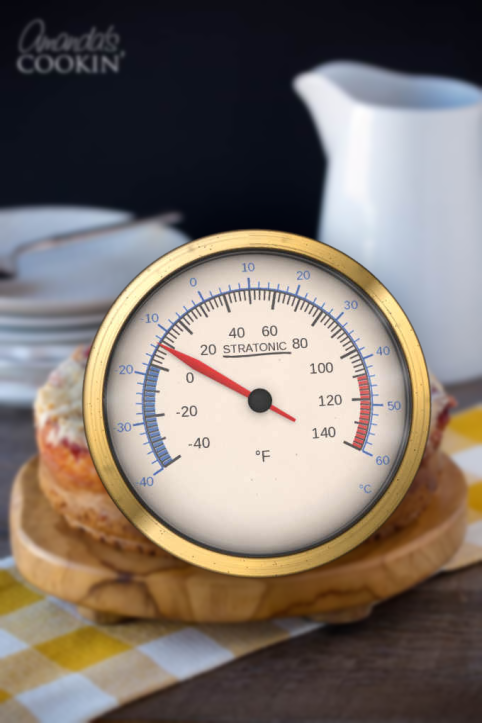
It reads 8 °F
